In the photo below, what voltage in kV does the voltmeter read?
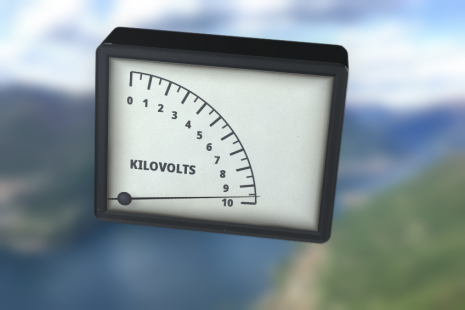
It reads 9.5 kV
